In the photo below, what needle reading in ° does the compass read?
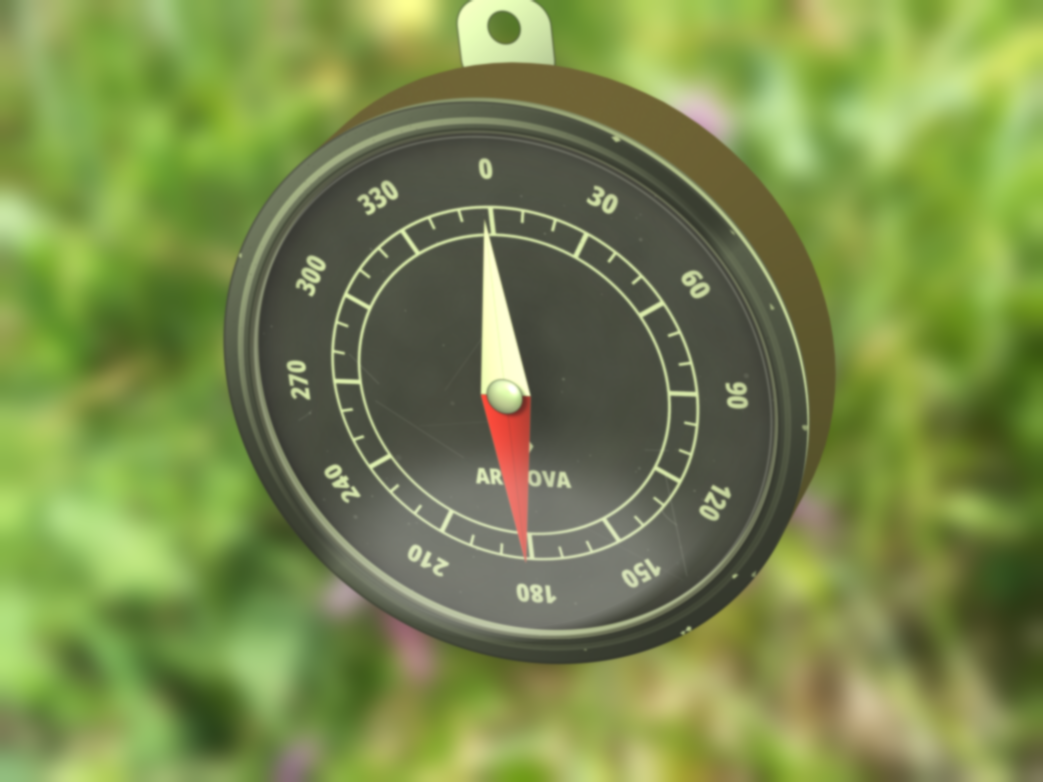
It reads 180 °
